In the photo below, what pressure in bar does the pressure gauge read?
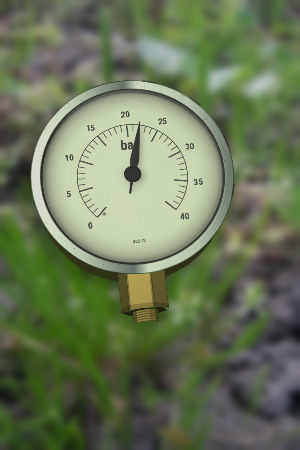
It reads 22 bar
